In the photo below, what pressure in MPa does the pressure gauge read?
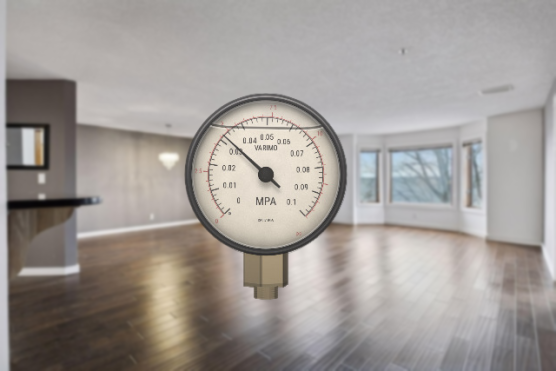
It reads 0.032 MPa
